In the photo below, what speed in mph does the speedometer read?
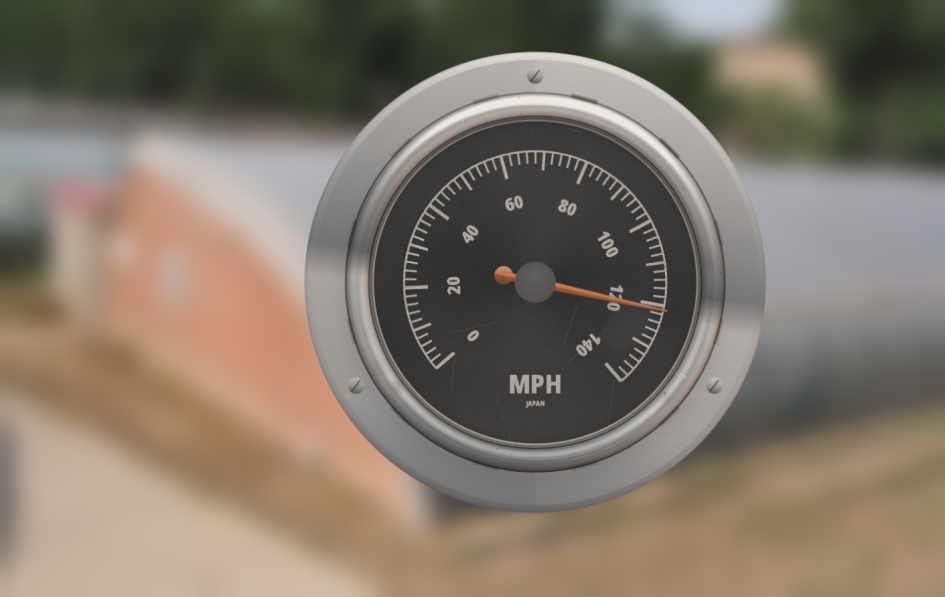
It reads 121 mph
